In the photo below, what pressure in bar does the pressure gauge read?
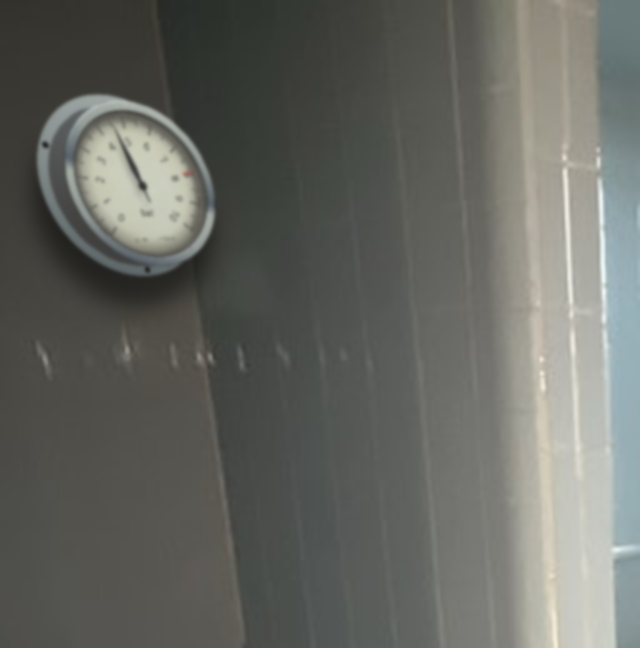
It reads 4.5 bar
